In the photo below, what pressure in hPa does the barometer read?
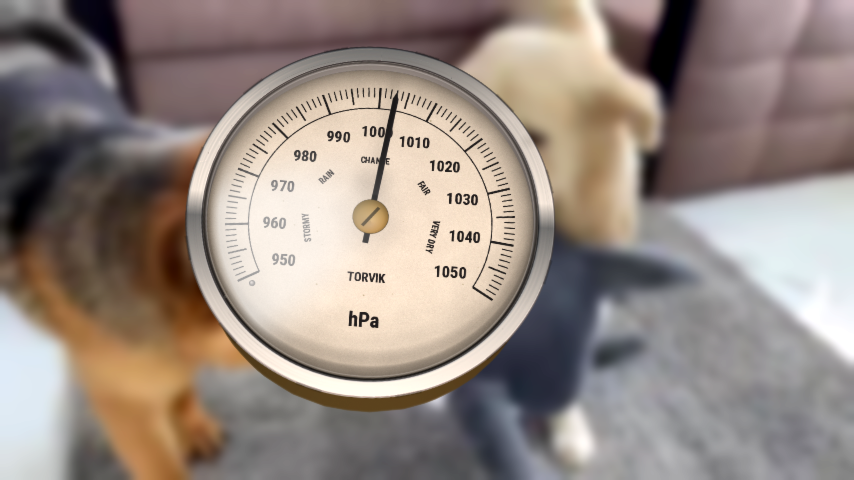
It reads 1003 hPa
